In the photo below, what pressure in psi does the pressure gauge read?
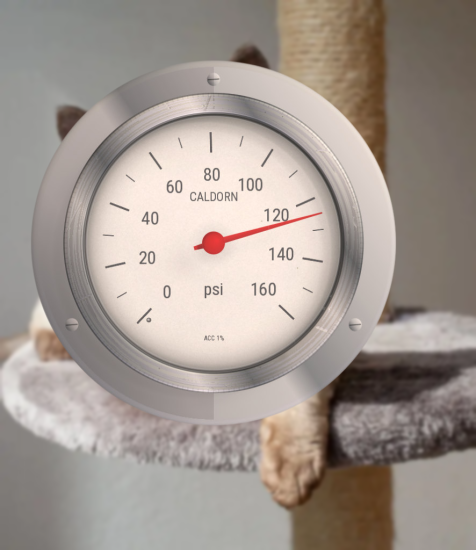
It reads 125 psi
